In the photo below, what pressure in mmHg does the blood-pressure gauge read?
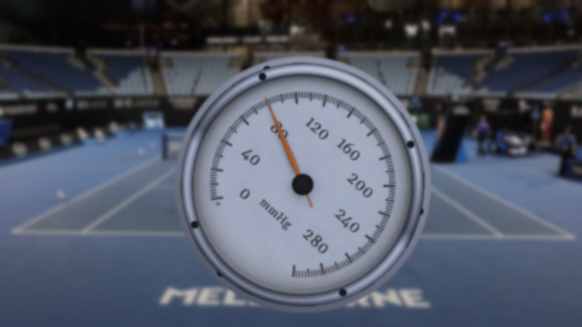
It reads 80 mmHg
